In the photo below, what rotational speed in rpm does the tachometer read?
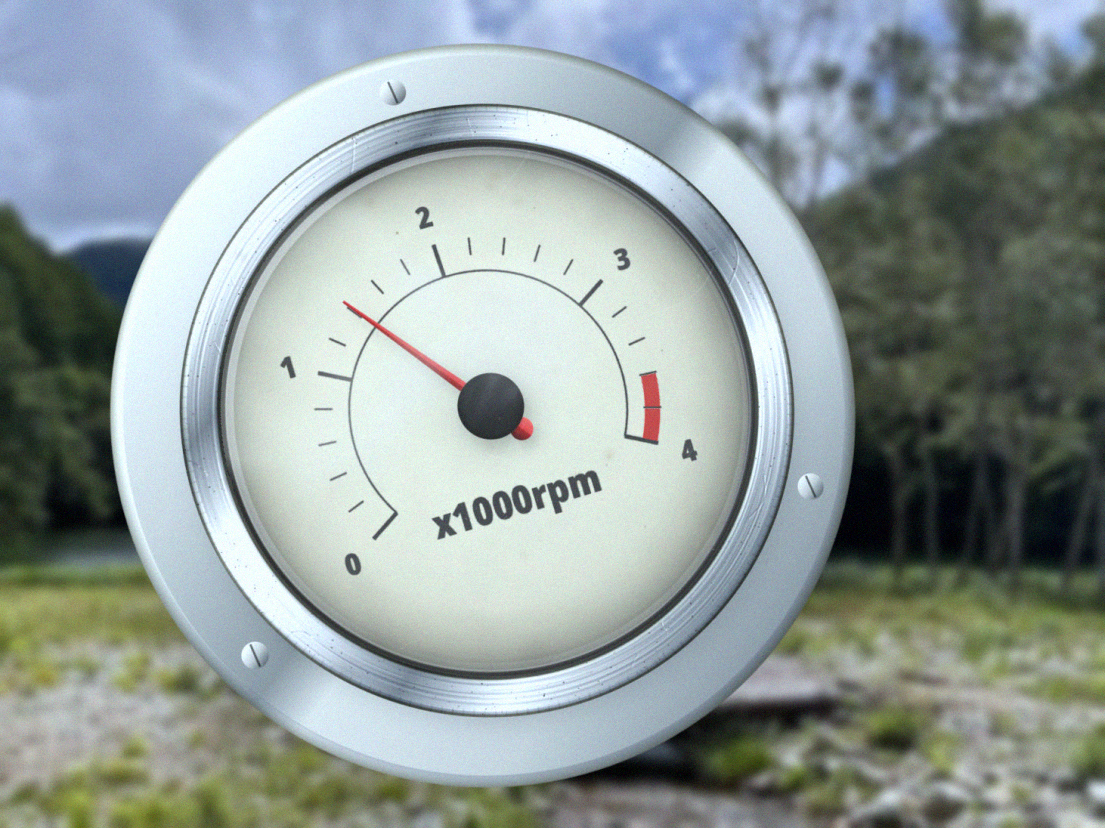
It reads 1400 rpm
